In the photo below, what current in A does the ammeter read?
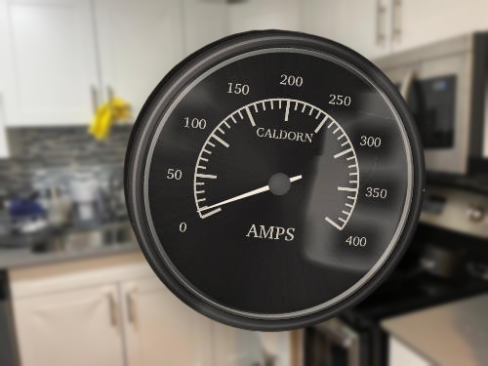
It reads 10 A
